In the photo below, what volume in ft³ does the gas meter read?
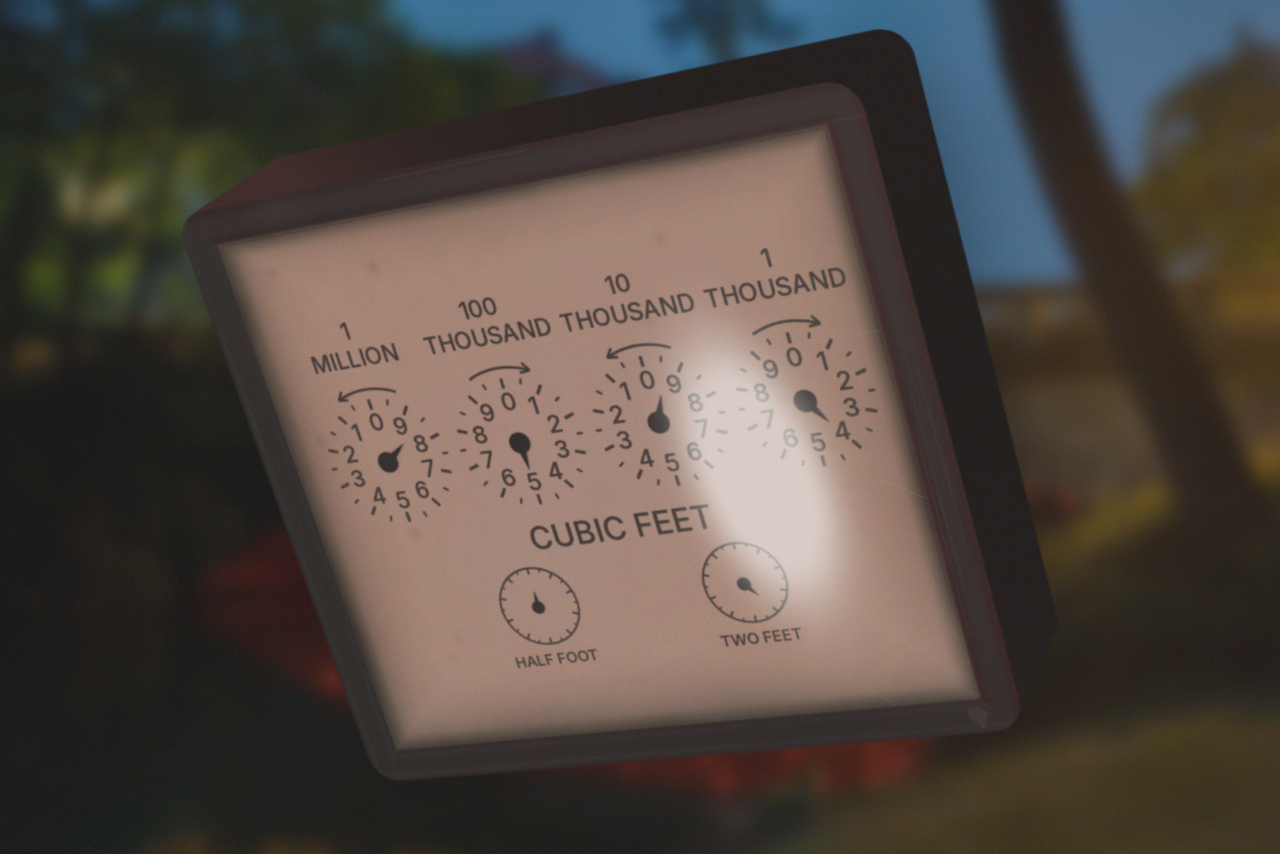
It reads 849400 ft³
